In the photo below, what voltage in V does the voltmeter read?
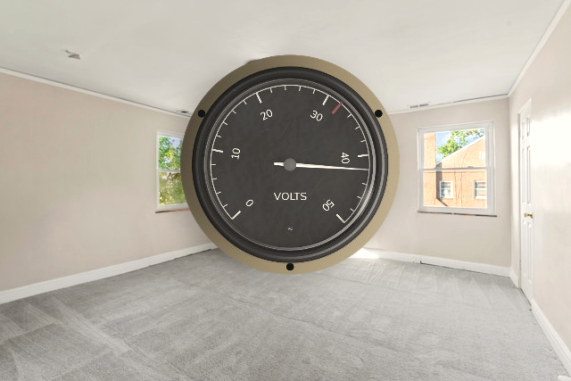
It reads 42 V
